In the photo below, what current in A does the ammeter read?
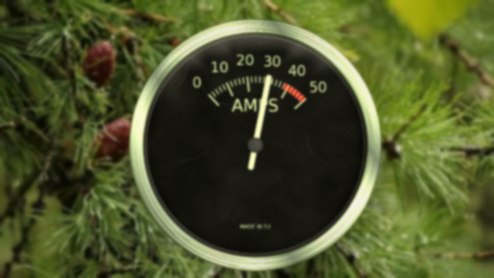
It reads 30 A
